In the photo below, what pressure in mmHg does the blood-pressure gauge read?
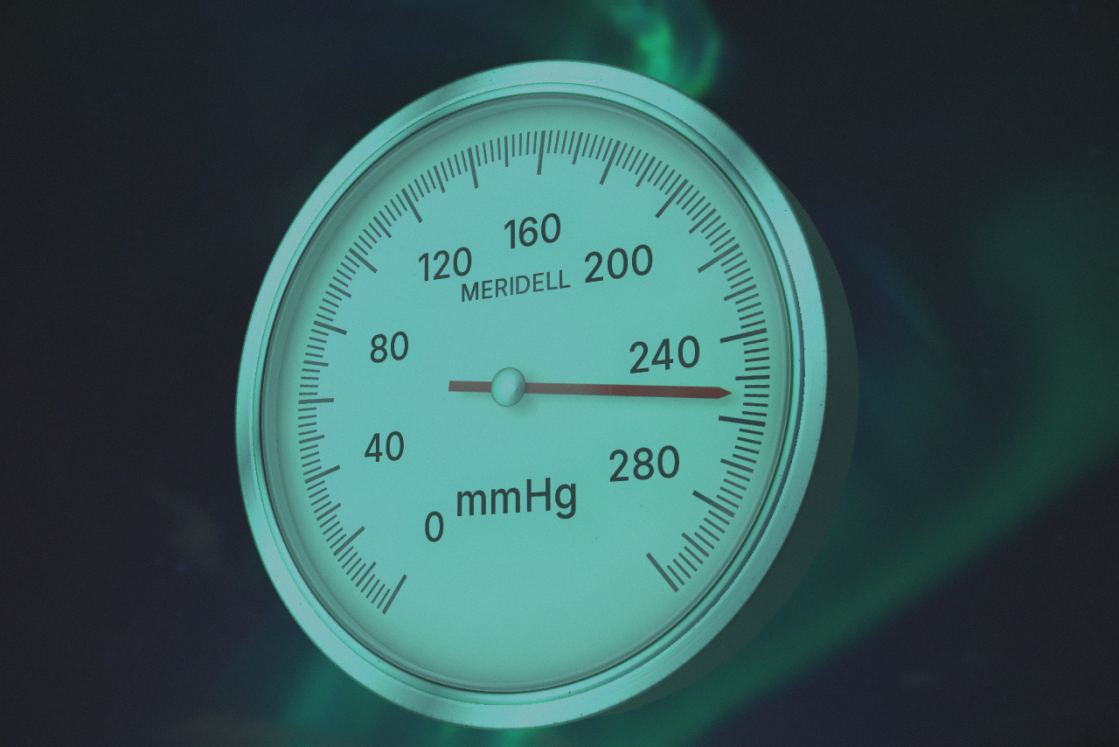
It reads 254 mmHg
